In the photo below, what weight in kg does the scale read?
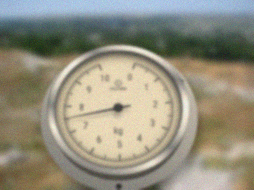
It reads 7.5 kg
